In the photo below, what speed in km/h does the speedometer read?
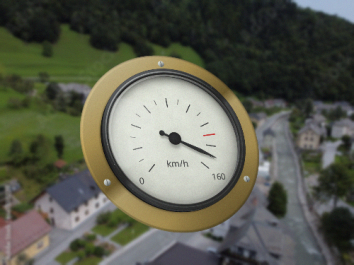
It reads 150 km/h
